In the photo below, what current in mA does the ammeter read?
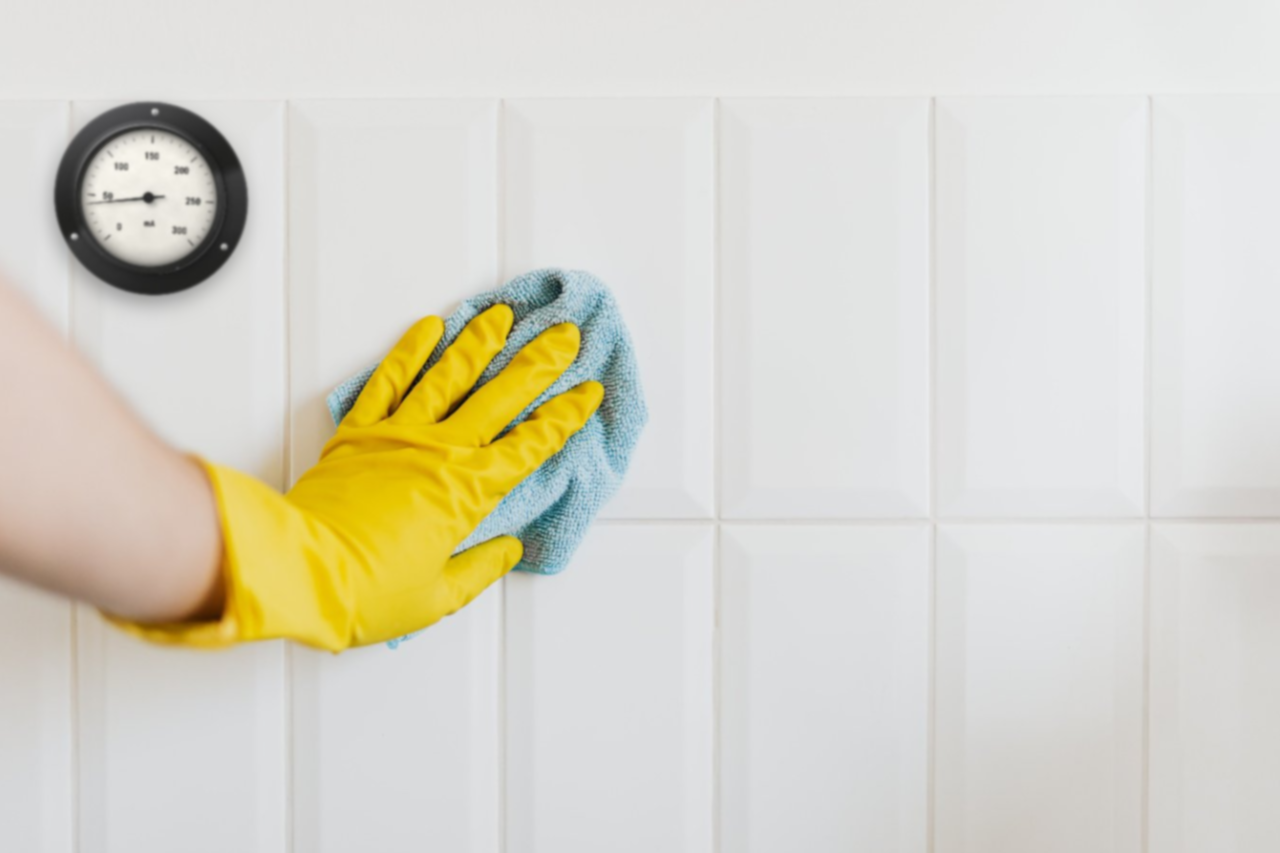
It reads 40 mA
